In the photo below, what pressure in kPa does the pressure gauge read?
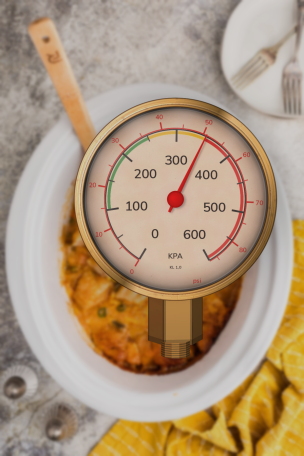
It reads 350 kPa
